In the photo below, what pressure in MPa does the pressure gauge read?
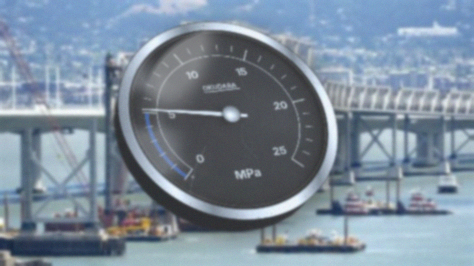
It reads 5 MPa
